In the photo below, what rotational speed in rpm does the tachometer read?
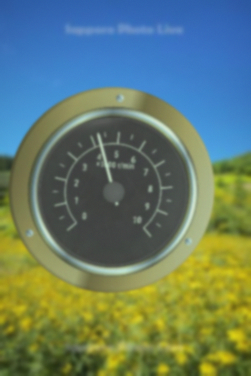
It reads 4250 rpm
